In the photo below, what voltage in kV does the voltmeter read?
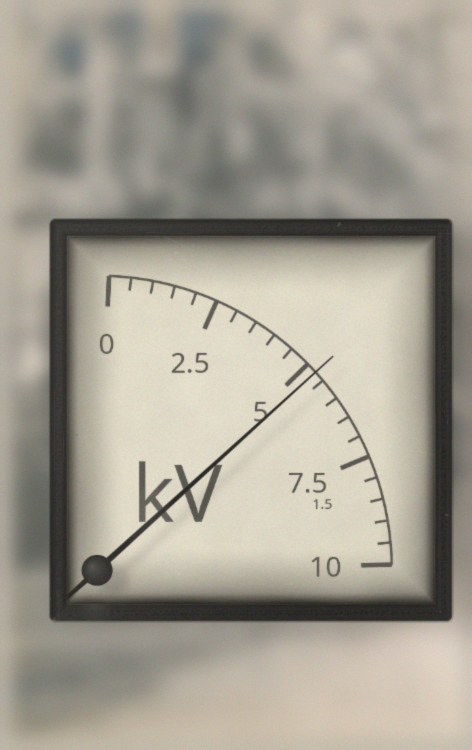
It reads 5.25 kV
